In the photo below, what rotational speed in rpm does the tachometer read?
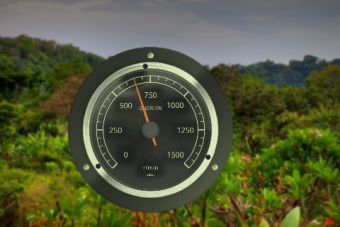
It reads 650 rpm
